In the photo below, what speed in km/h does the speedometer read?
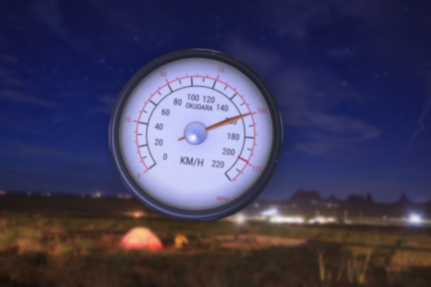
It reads 160 km/h
